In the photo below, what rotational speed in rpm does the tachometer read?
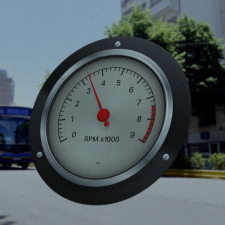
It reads 3400 rpm
